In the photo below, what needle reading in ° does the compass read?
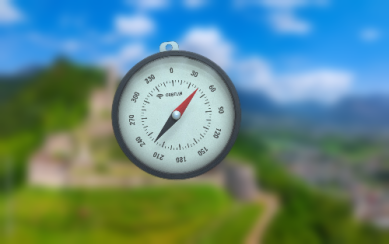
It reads 45 °
